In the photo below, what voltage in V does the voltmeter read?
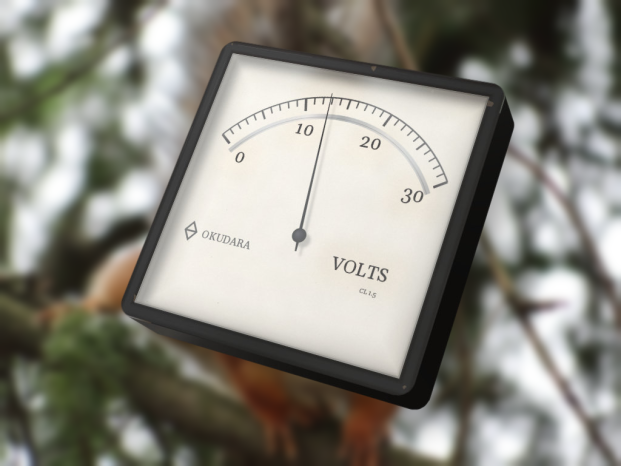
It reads 13 V
